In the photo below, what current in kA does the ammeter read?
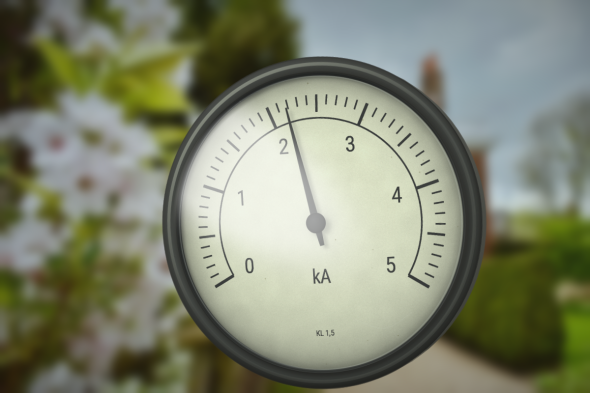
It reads 2.2 kA
